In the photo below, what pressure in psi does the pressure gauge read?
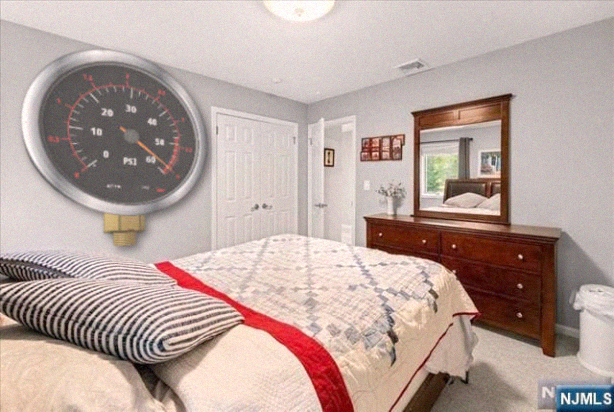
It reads 58 psi
